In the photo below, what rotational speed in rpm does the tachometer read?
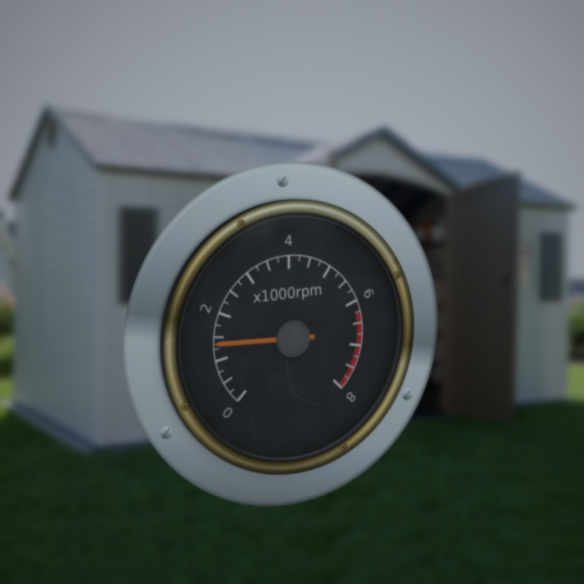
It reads 1375 rpm
